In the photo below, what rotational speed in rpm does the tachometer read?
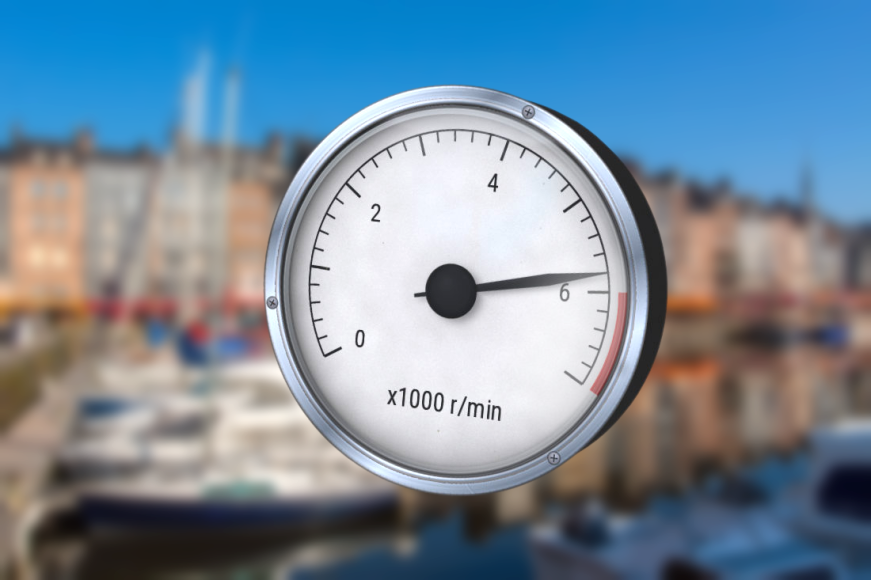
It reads 5800 rpm
